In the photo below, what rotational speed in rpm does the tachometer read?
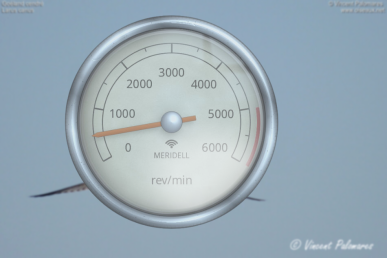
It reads 500 rpm
